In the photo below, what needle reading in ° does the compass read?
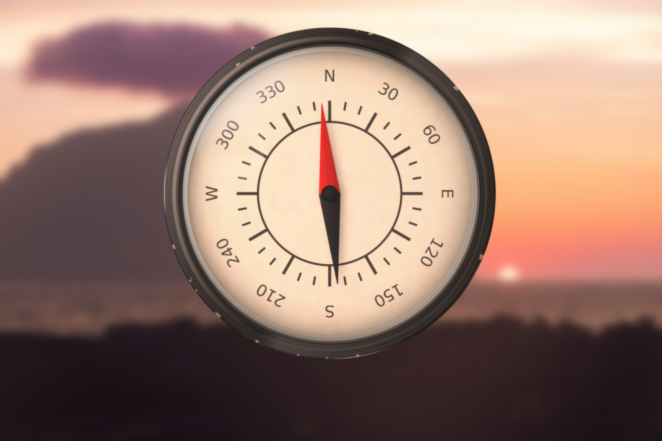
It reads 355 °
